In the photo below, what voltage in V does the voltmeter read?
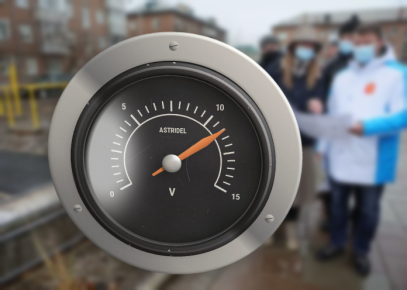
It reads 11 V
